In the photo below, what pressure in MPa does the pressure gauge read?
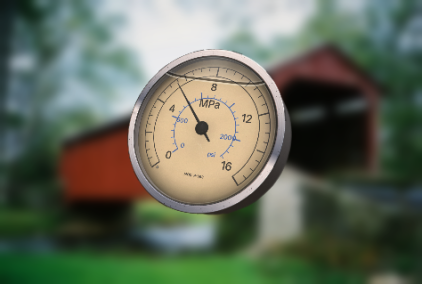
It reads 5.5 MPa
